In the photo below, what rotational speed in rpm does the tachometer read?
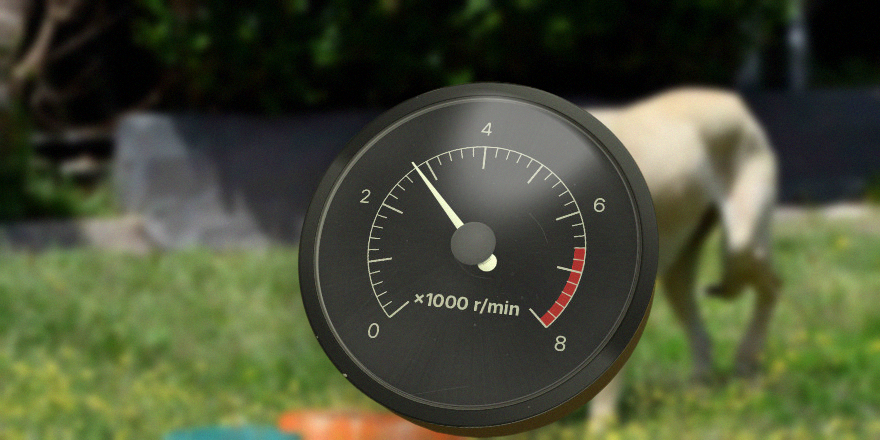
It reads 2800 rpm
